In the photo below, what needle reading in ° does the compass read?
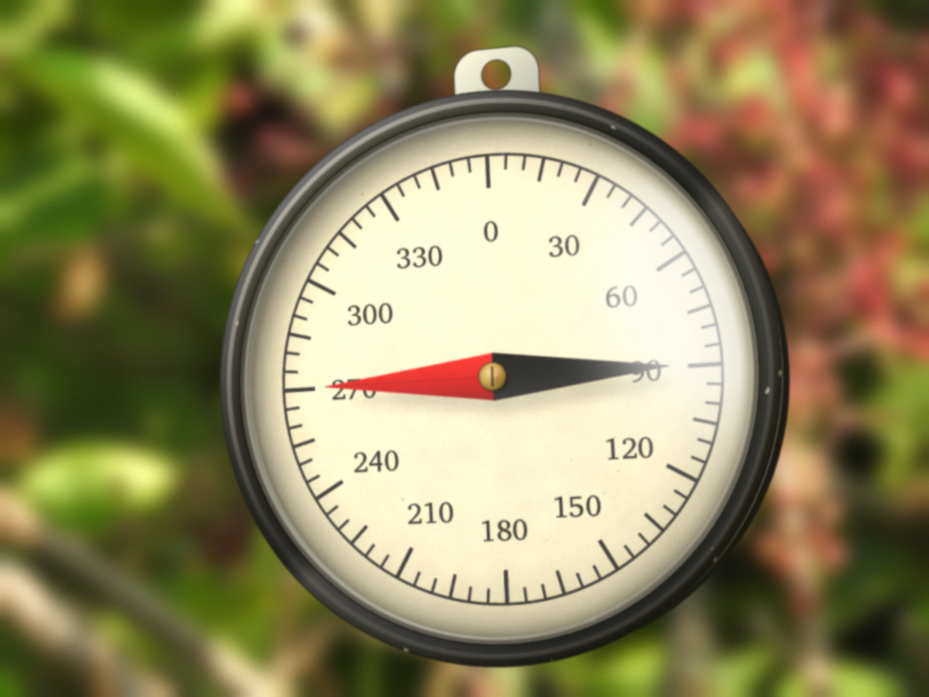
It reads 270 °
